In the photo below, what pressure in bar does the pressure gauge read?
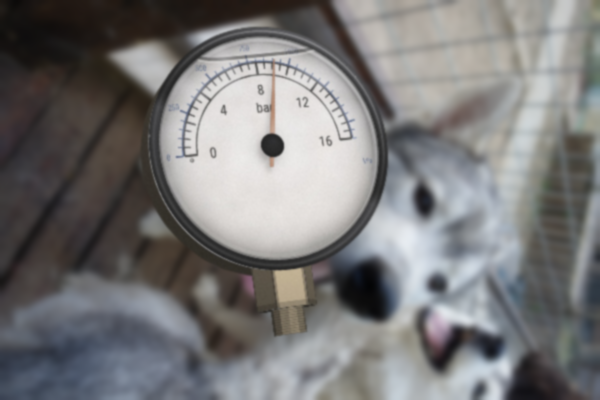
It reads 9 bar
